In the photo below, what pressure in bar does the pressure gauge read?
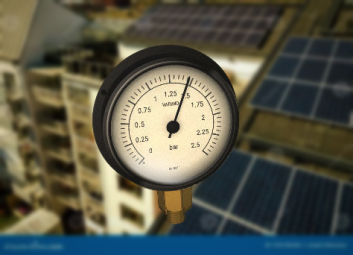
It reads 1.45 bar
